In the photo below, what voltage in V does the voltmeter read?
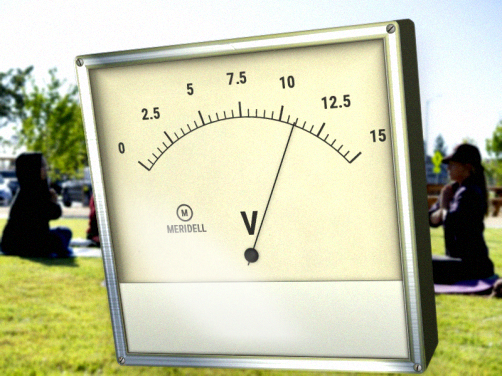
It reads 11 V
